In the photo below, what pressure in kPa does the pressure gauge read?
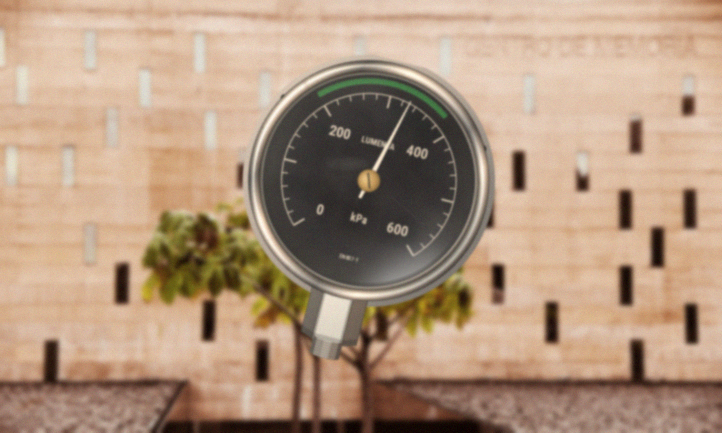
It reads 330 kPa
